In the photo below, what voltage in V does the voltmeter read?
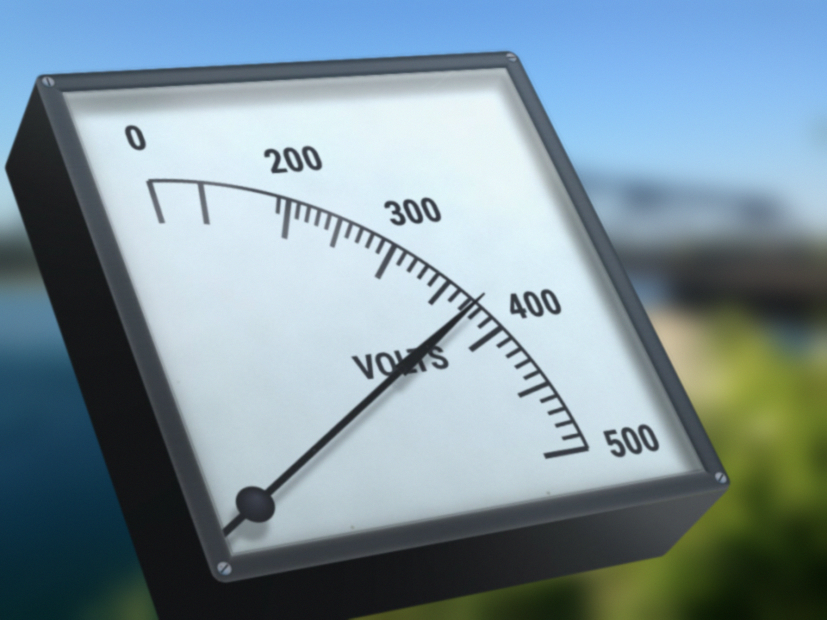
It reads 375 V
